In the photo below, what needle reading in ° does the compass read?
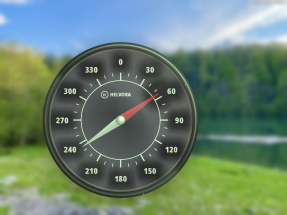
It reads 55 °
